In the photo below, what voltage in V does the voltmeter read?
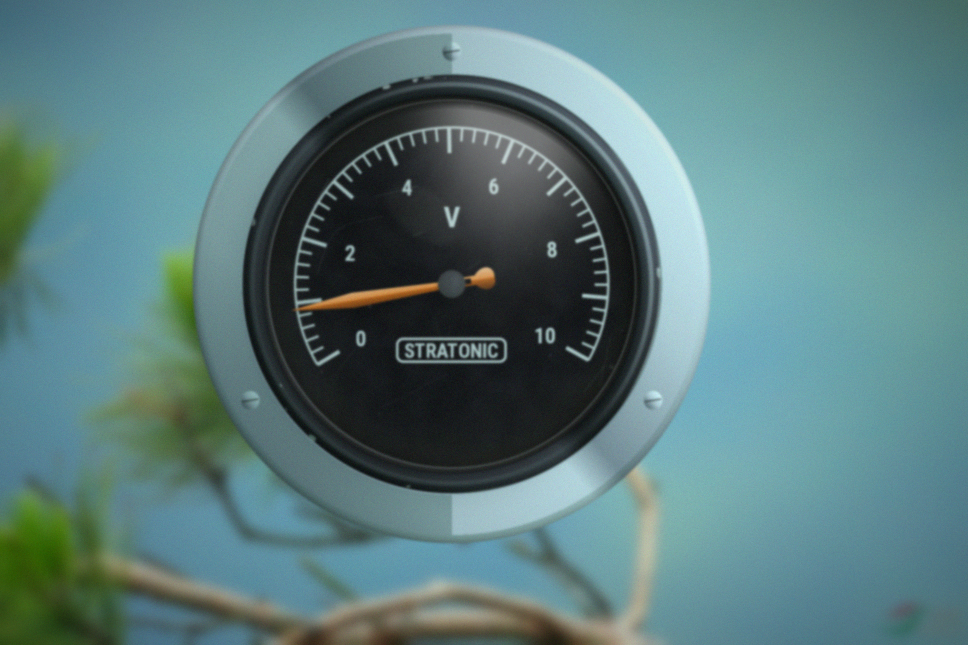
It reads 0.9 V
